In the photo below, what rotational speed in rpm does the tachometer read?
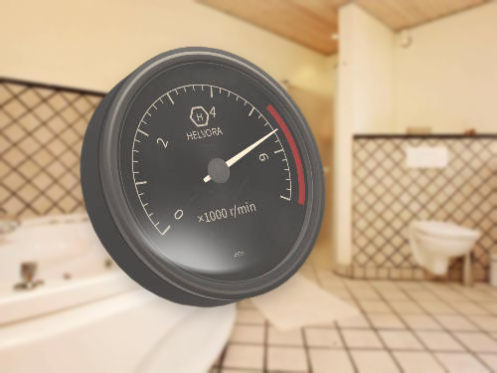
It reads 5600 rpm
